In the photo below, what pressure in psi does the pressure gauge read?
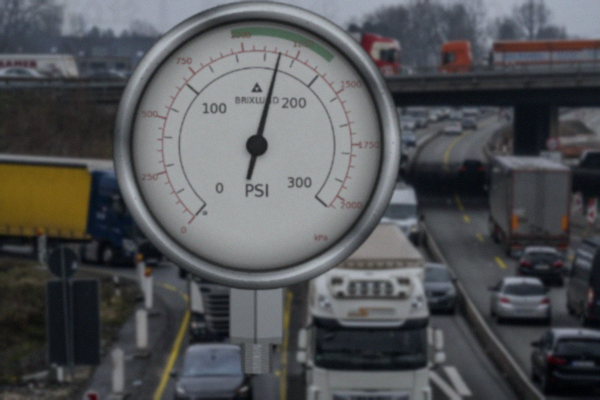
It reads 170 psi
